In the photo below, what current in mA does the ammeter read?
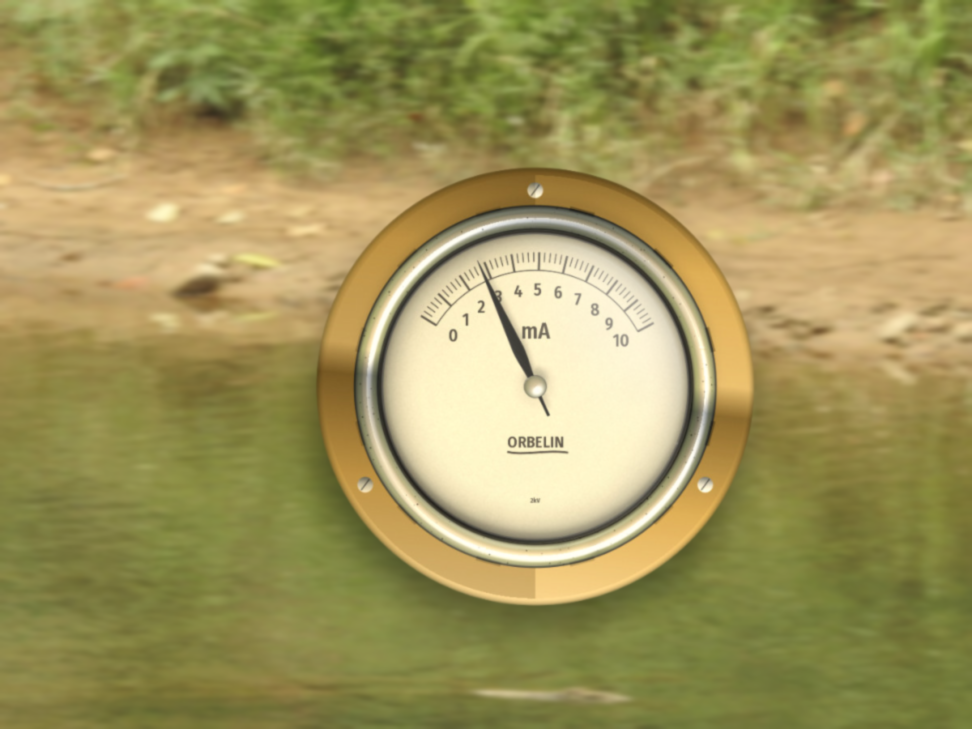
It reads 2.8 mA
